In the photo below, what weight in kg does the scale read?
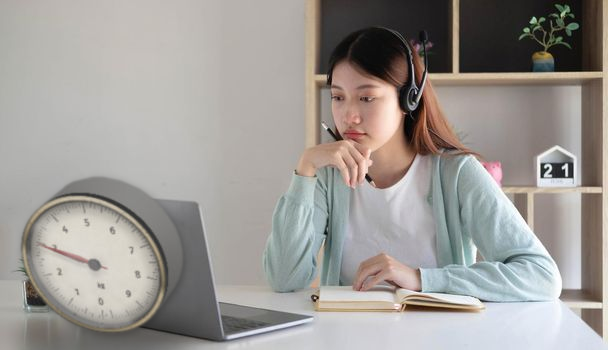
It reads 3 kg
